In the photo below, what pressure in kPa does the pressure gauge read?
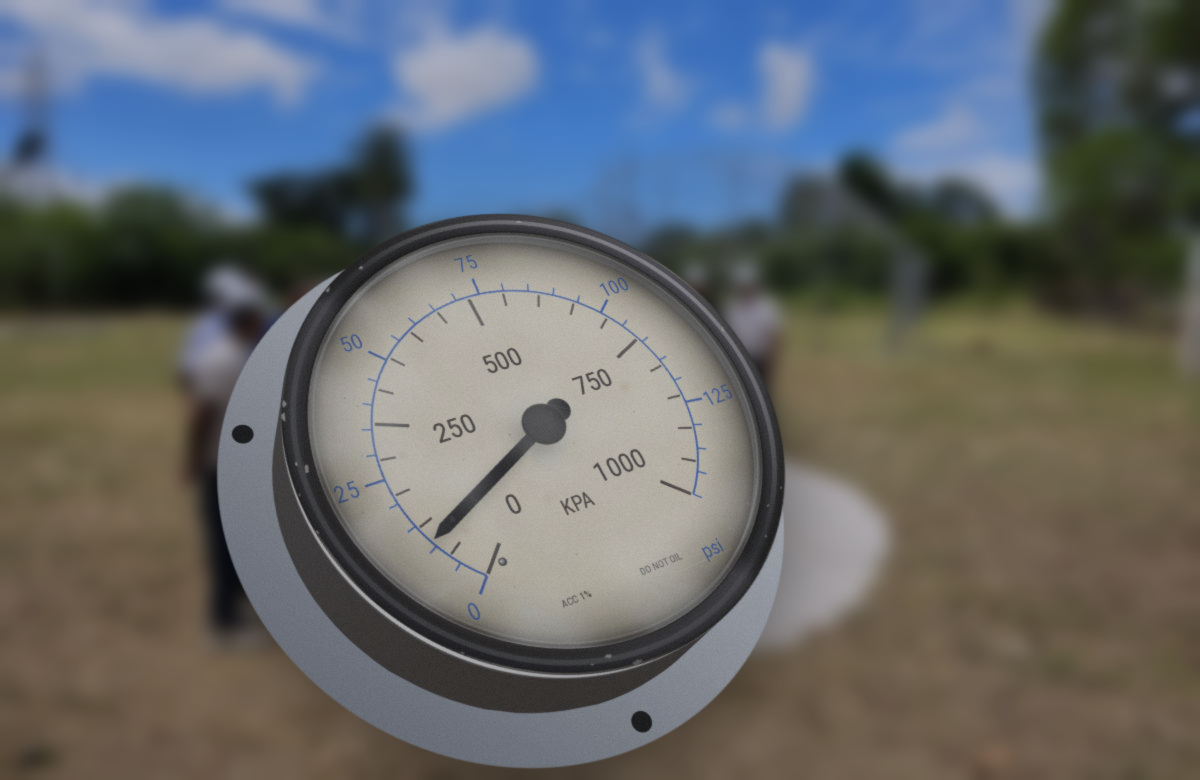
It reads 75 kPa
